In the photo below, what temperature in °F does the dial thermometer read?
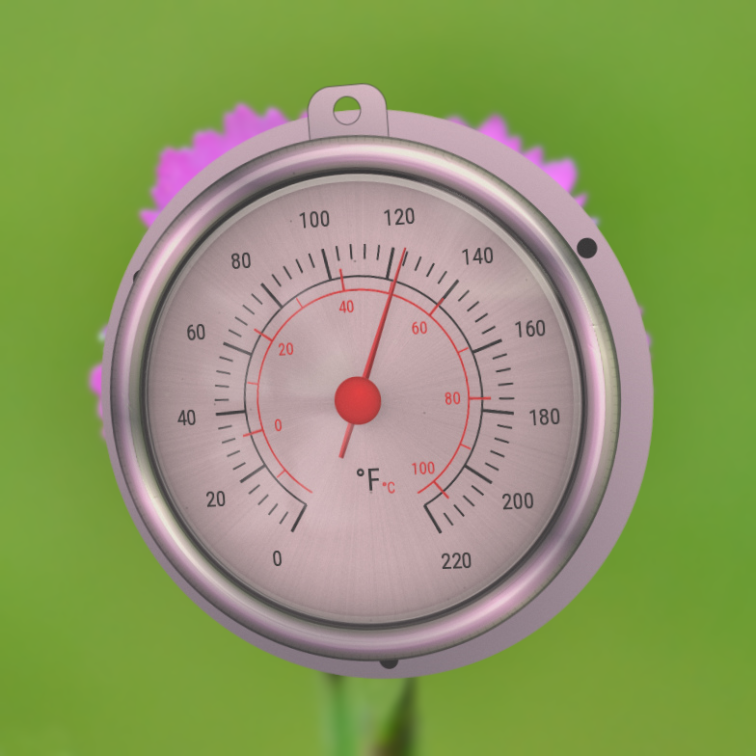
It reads 124 °F
